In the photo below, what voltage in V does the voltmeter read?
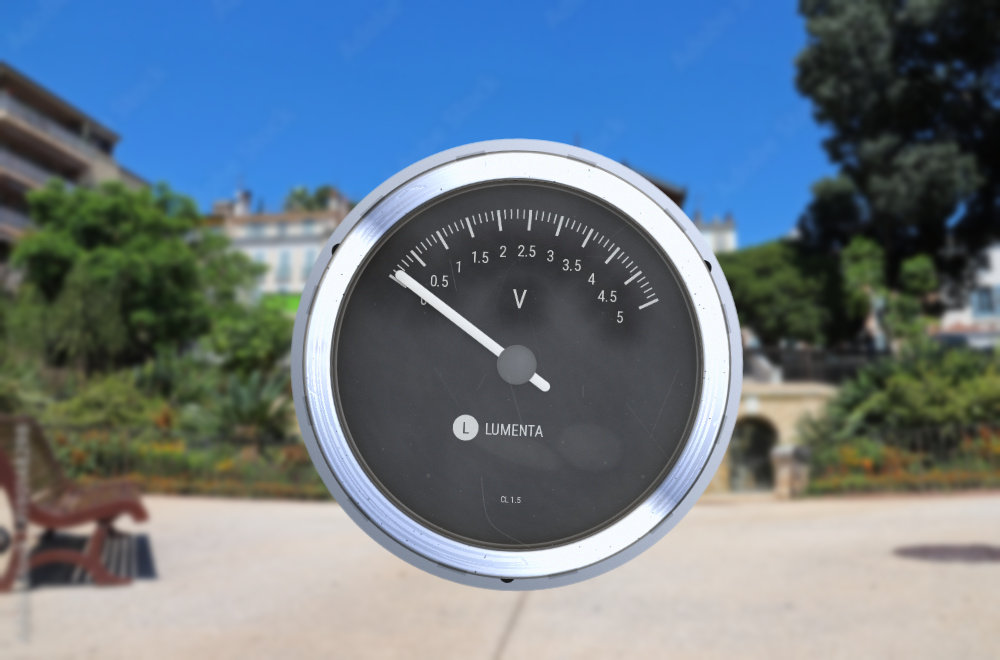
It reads 0.1 V
